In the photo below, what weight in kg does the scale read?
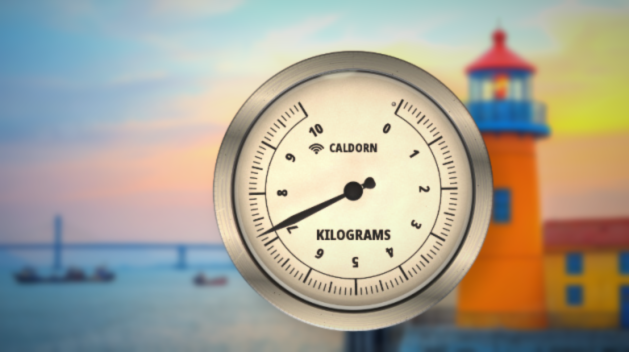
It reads 7.2 kg
